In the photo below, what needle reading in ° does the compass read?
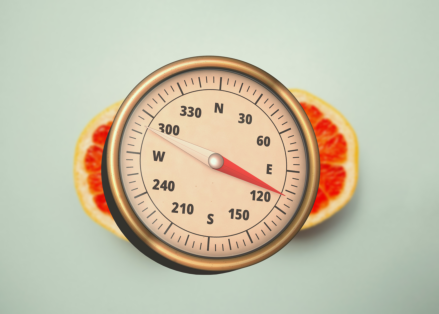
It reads 110 °
